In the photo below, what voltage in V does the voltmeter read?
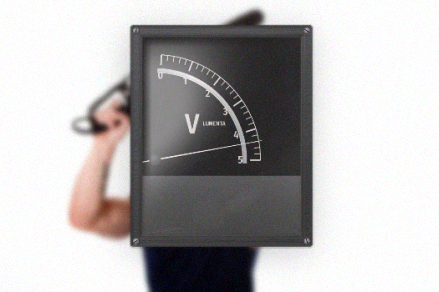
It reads 4.4 V
